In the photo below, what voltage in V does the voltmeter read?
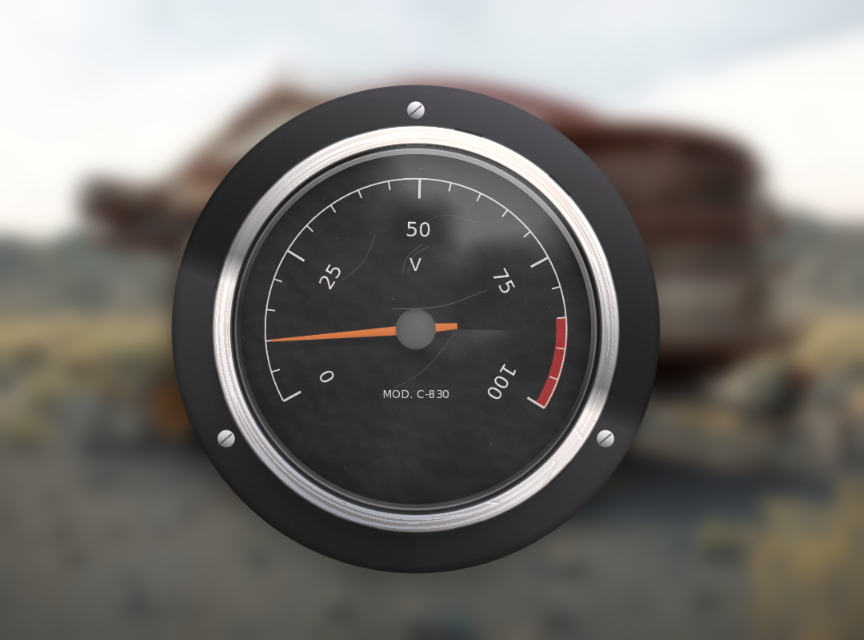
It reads 10 V
